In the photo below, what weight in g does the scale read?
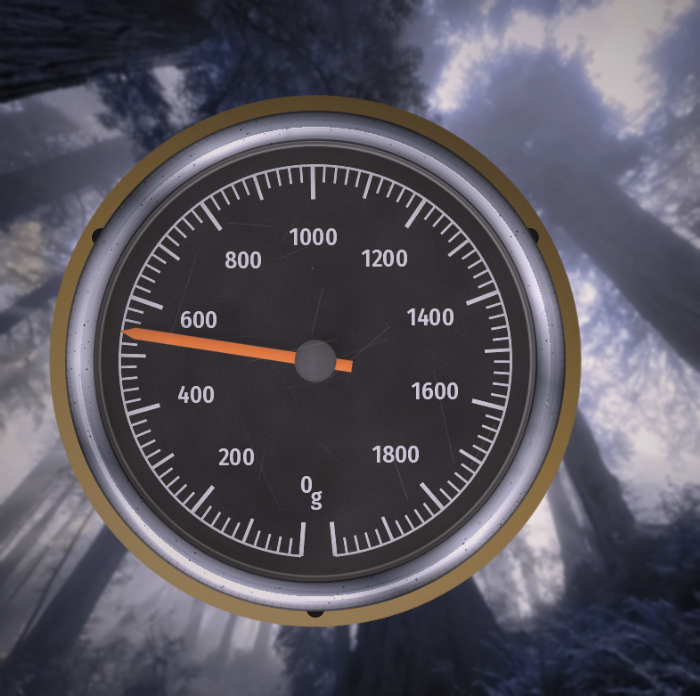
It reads 540 g
